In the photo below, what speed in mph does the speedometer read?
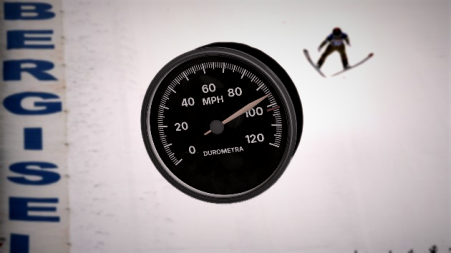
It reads 95 mph
